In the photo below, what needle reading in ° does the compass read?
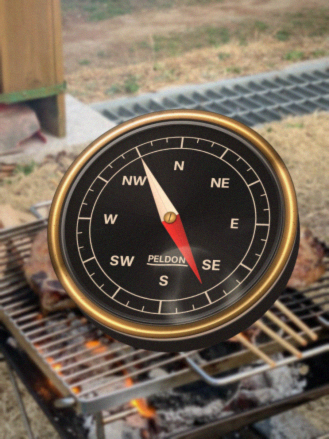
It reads 150 °
